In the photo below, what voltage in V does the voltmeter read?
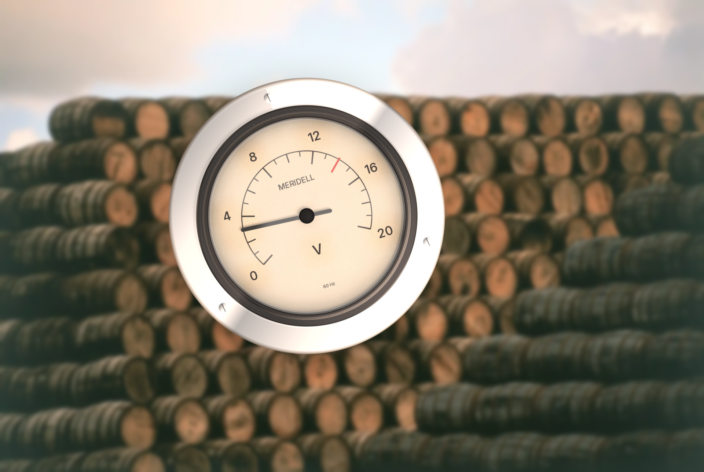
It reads 3 V
